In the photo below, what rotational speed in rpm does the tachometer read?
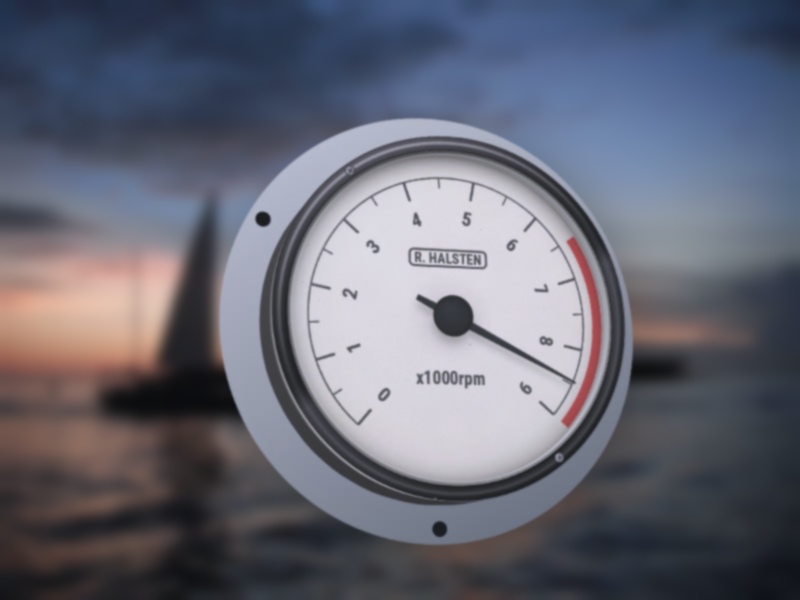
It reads 8500 rpm
